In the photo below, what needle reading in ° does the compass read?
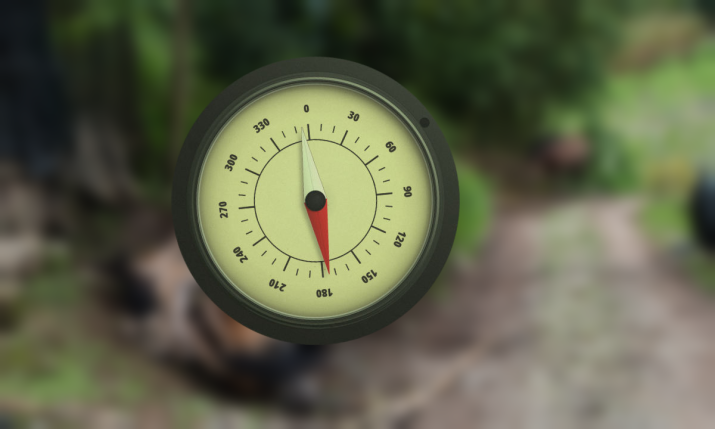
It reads 175 °
